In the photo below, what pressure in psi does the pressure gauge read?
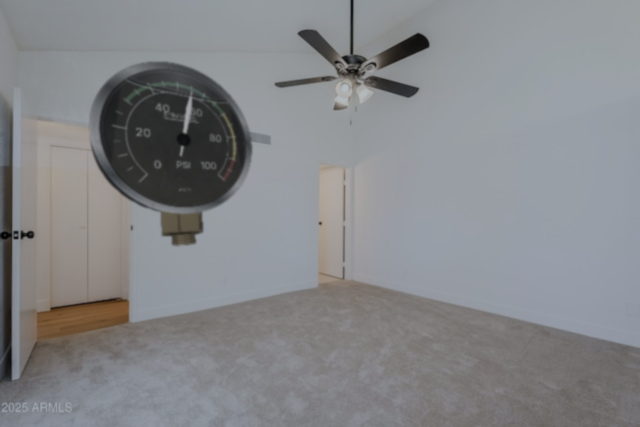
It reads 55 psi
